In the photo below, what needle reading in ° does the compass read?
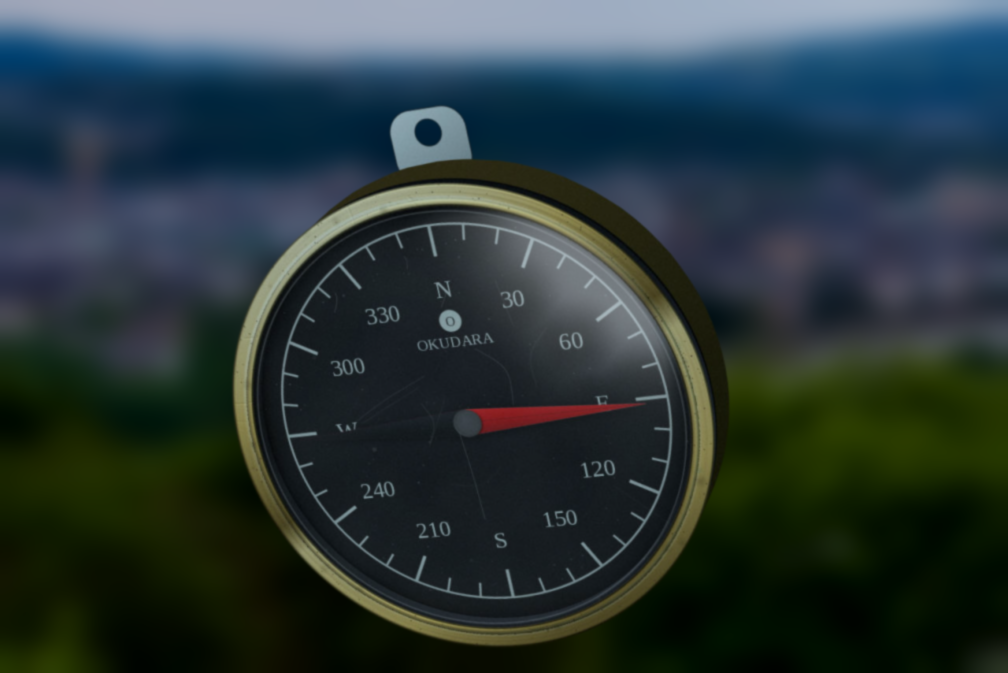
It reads 90 °
